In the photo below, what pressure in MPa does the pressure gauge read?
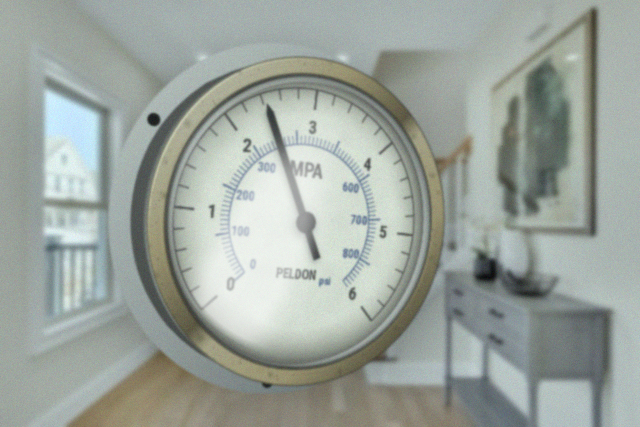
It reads 2.4 MPa
